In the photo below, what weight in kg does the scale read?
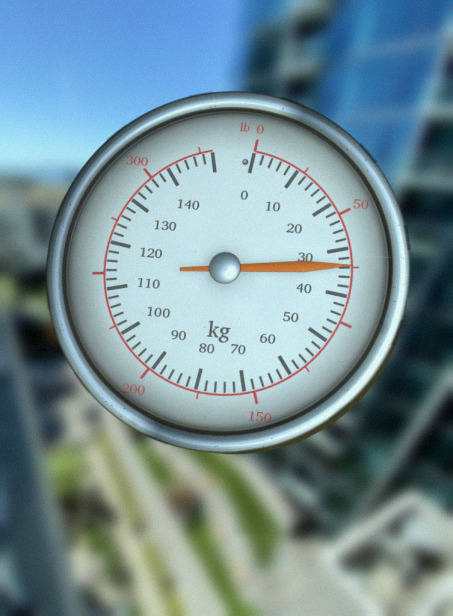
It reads 34 kg
